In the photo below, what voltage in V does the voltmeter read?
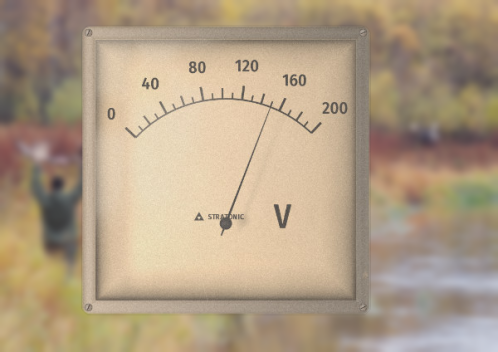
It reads 150 V
